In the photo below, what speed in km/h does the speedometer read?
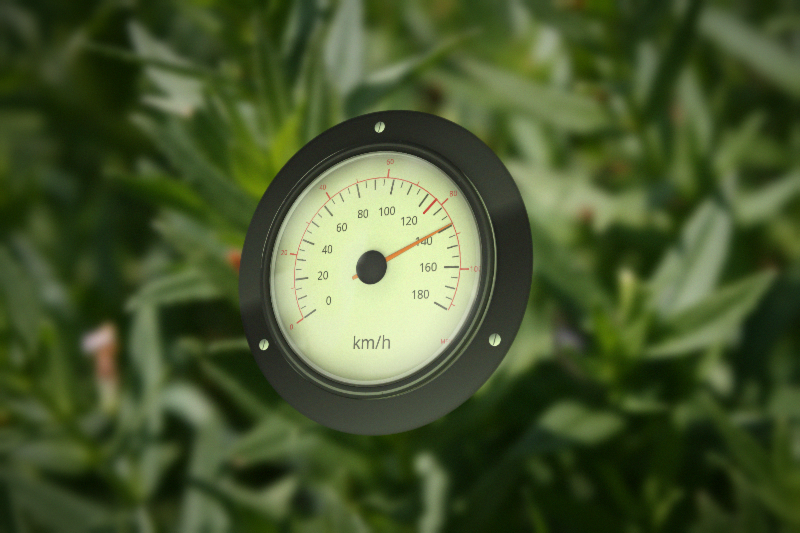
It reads 140 km/h
